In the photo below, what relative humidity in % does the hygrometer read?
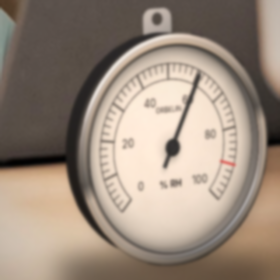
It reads 60 %
